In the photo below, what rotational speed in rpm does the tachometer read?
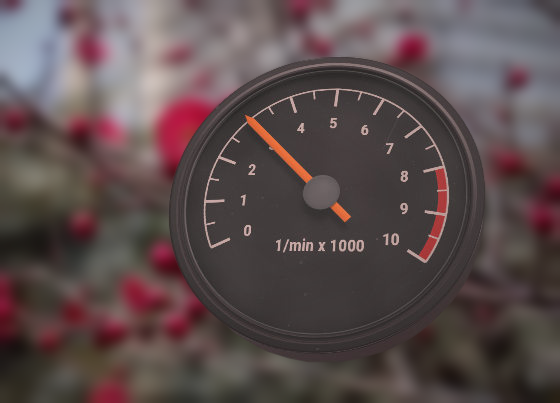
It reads 3000 rpm
